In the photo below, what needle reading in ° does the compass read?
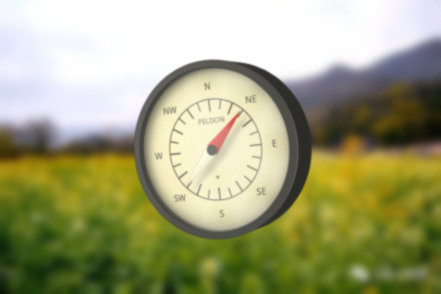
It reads 45 °
